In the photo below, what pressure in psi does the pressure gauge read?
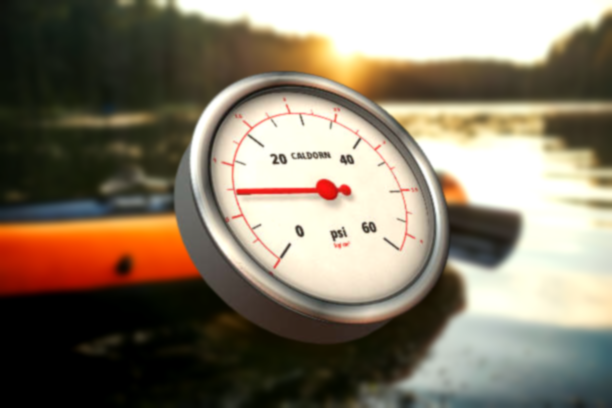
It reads 10 psi
